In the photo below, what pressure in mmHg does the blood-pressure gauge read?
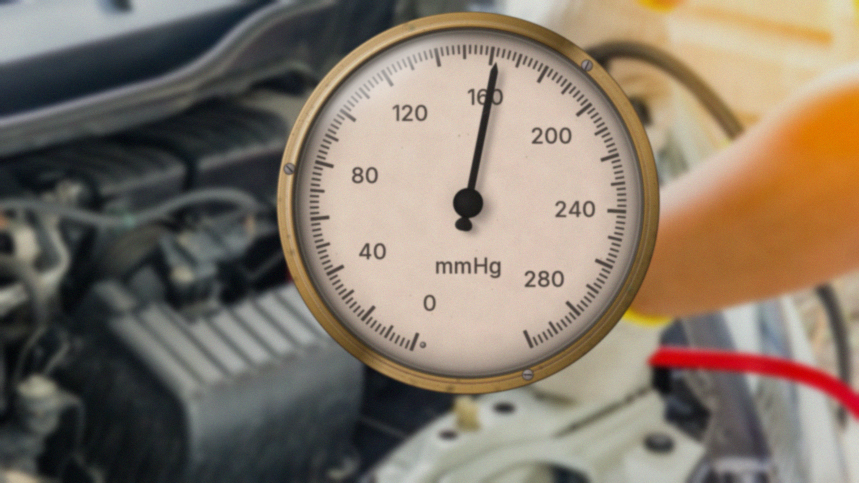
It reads 162 mmHg
